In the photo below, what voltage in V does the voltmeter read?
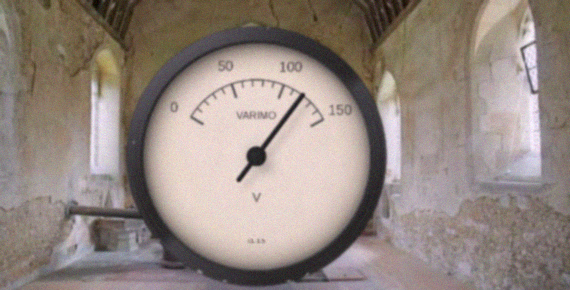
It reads 120 V
